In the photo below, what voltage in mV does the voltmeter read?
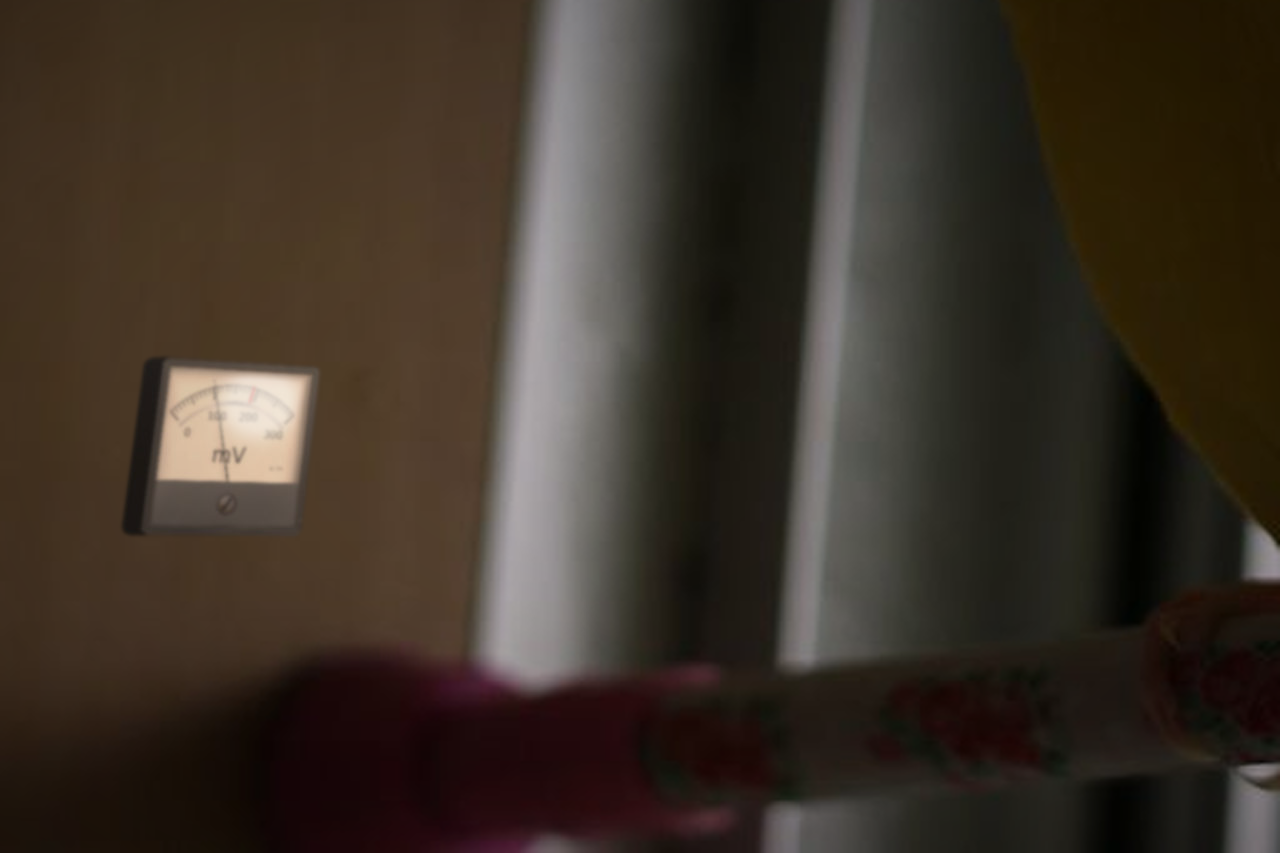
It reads 100 mV
